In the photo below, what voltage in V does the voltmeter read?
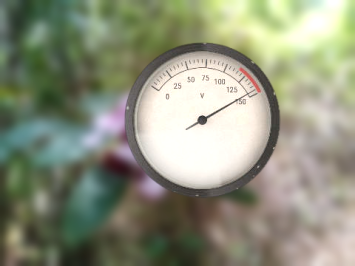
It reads 145 V
